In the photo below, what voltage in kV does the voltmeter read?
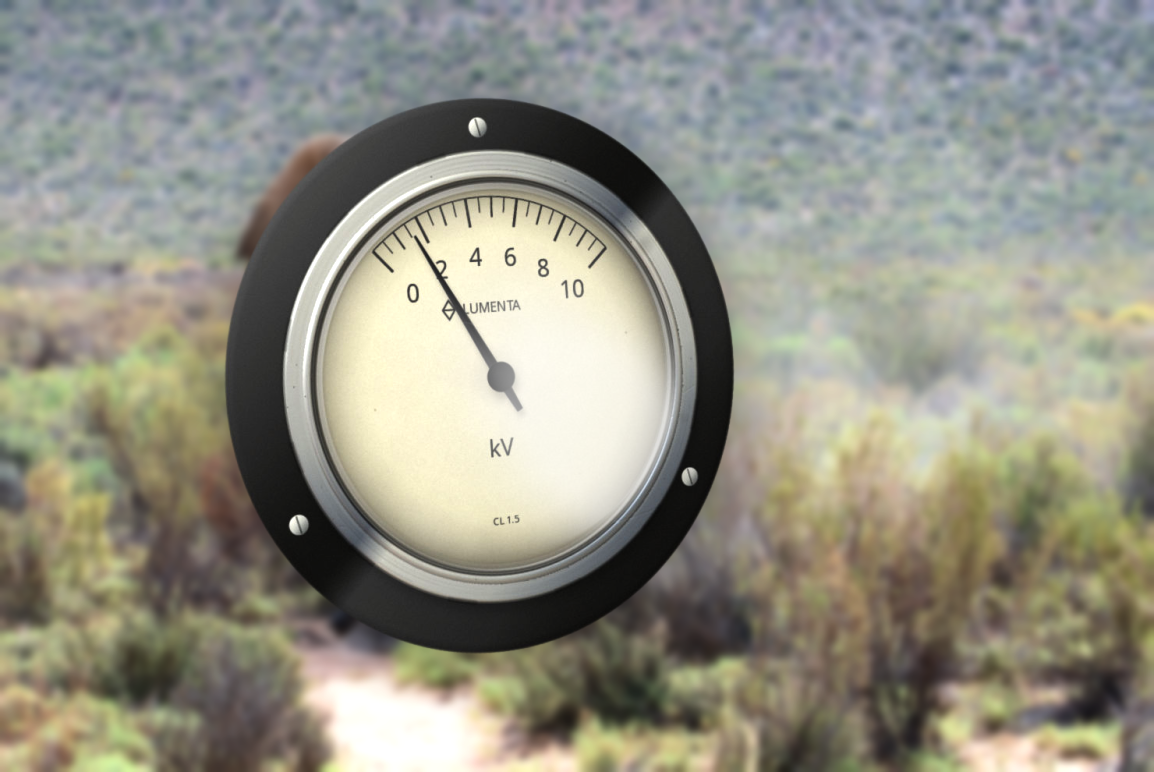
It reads 1.5 kV
